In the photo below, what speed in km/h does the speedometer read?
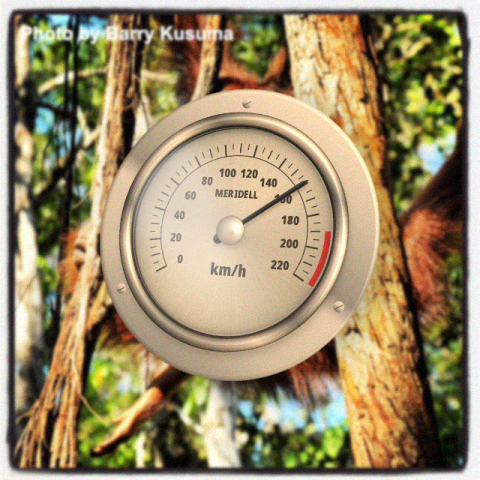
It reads 160 km/h
